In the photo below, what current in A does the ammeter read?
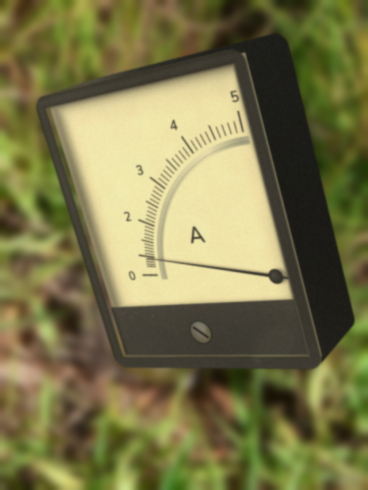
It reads 1 A
